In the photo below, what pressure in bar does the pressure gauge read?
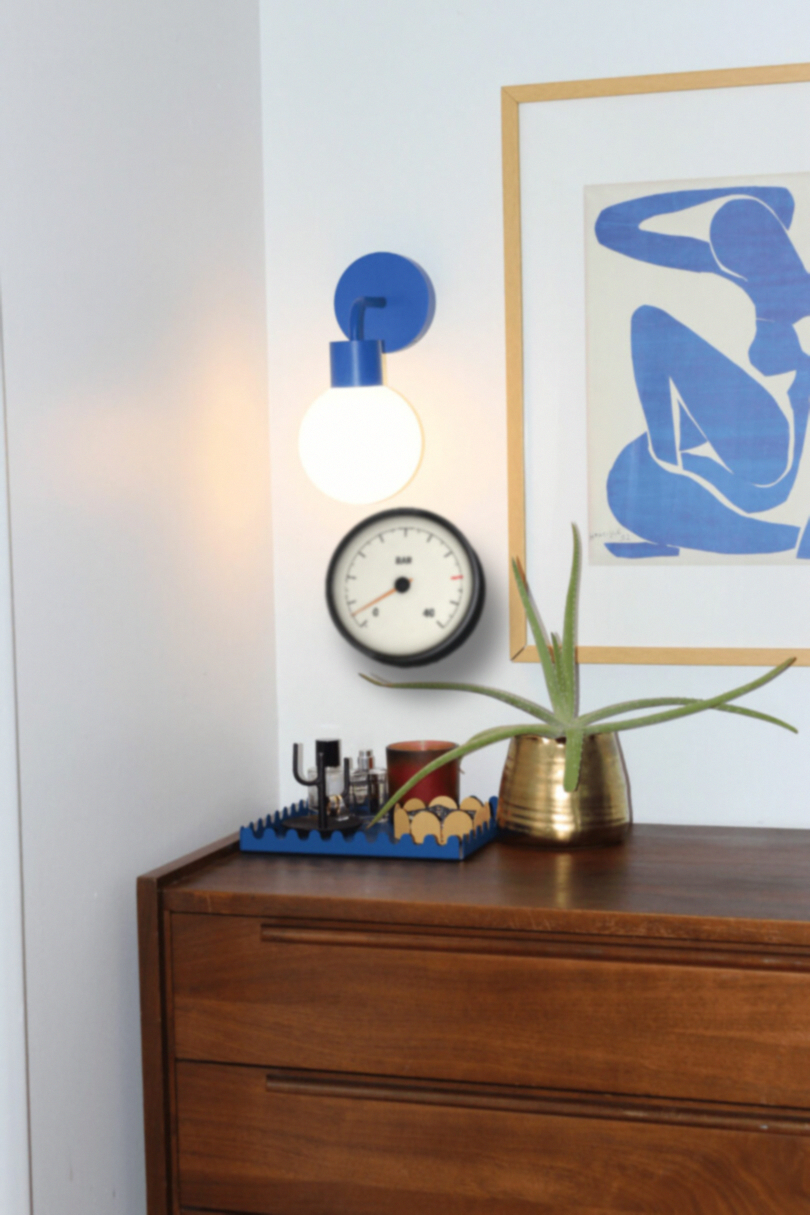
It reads 2 bar
